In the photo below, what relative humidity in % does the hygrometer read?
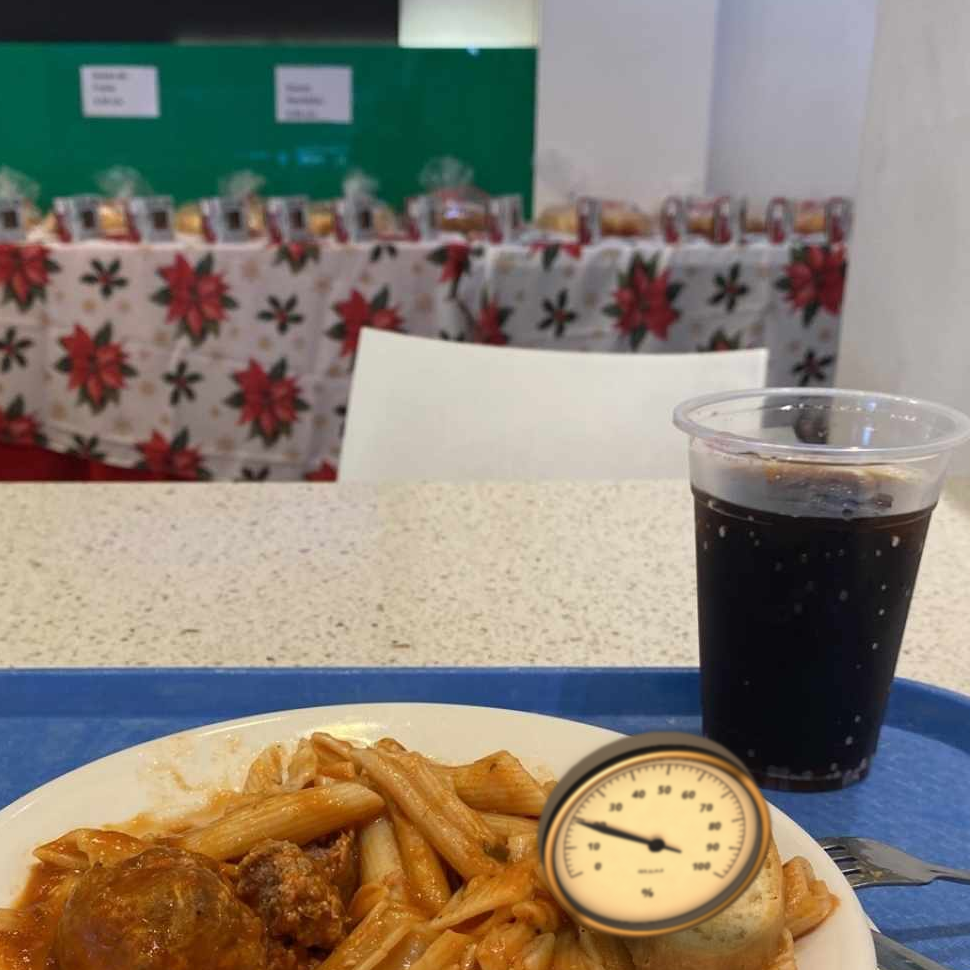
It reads 20 %
